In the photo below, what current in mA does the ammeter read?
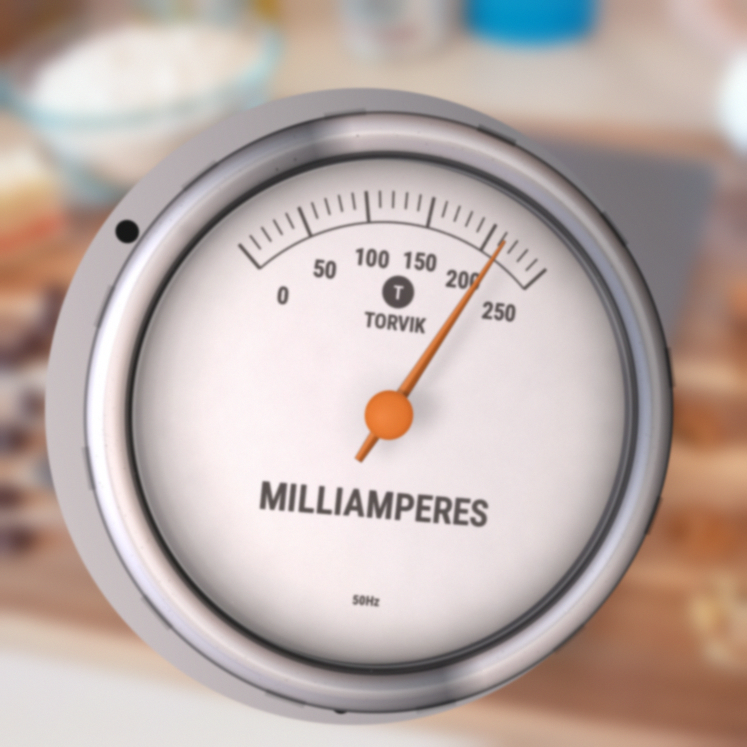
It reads 210 mA
